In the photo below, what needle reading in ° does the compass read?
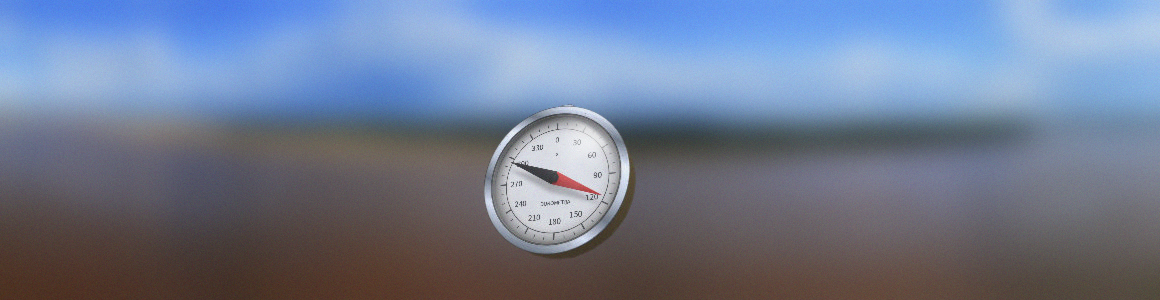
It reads 115 °
